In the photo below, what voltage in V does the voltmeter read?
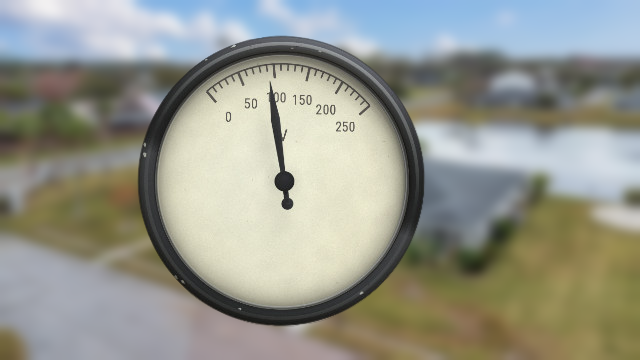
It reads 90 V
